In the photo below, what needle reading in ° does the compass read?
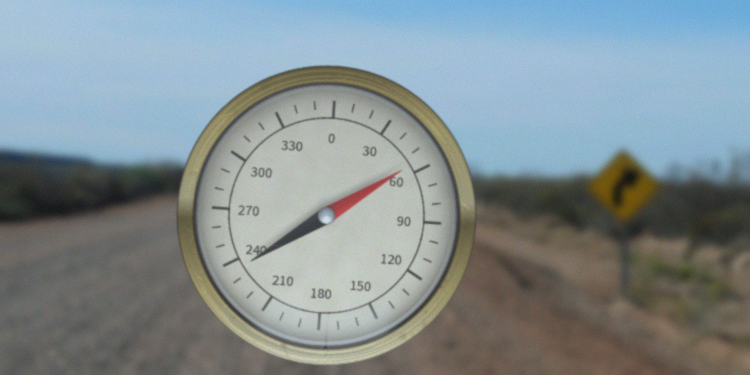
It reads 55 °
